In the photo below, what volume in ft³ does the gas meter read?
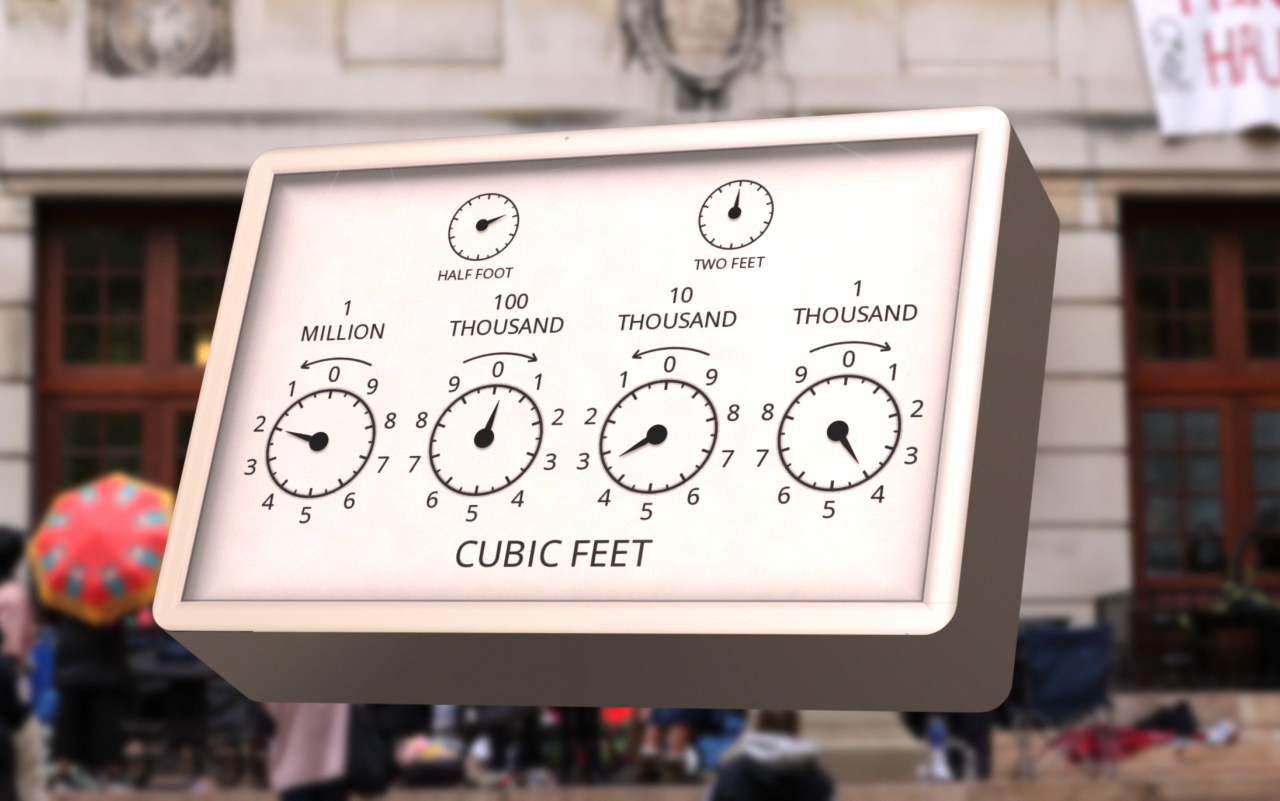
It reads 203400 ft³
